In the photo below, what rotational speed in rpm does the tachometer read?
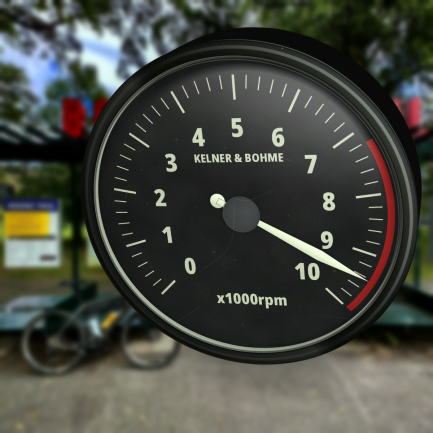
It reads 9400 rpm
